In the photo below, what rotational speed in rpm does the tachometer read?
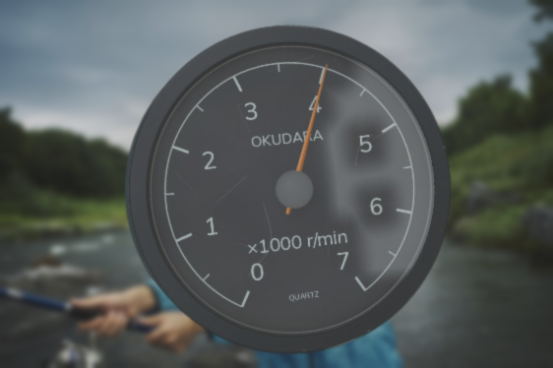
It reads 4000 rpm
